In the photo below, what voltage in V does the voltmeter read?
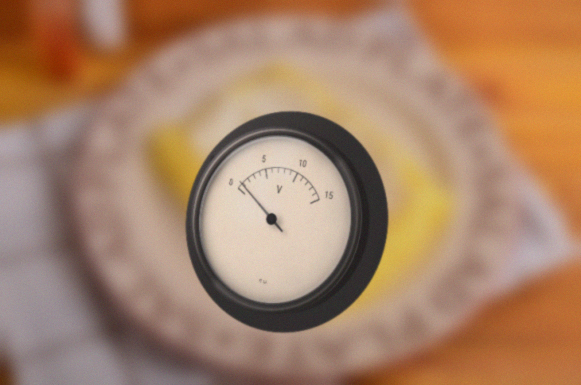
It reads 1 V
